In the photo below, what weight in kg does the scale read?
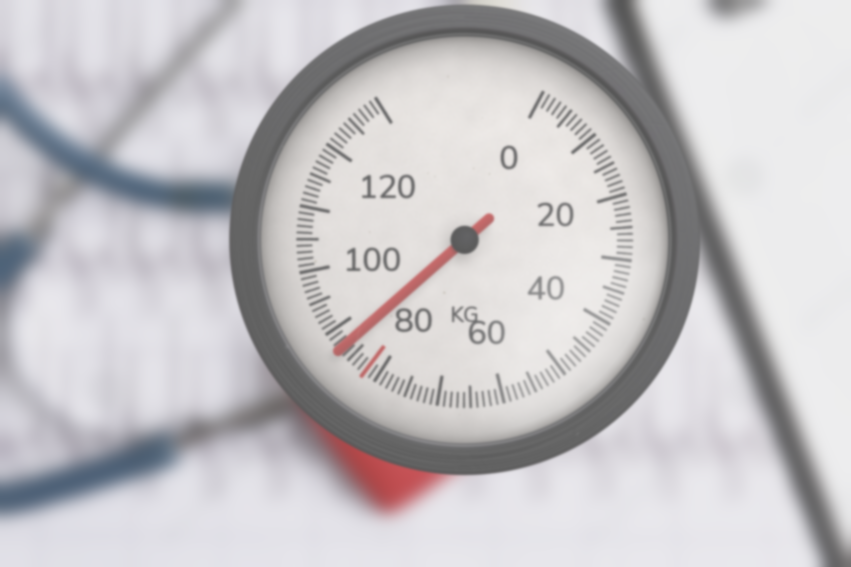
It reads 87 kg
